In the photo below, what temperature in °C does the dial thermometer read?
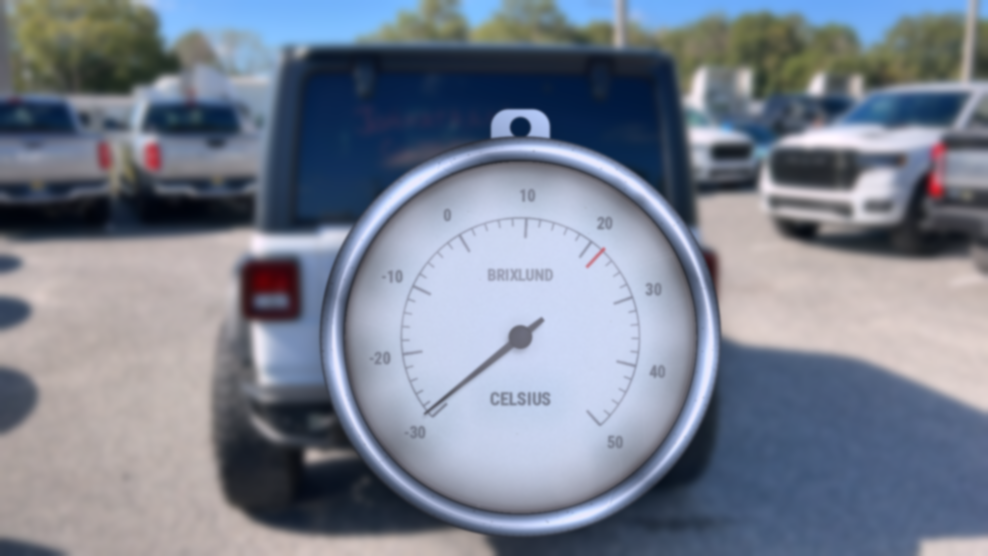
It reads -29 °C
